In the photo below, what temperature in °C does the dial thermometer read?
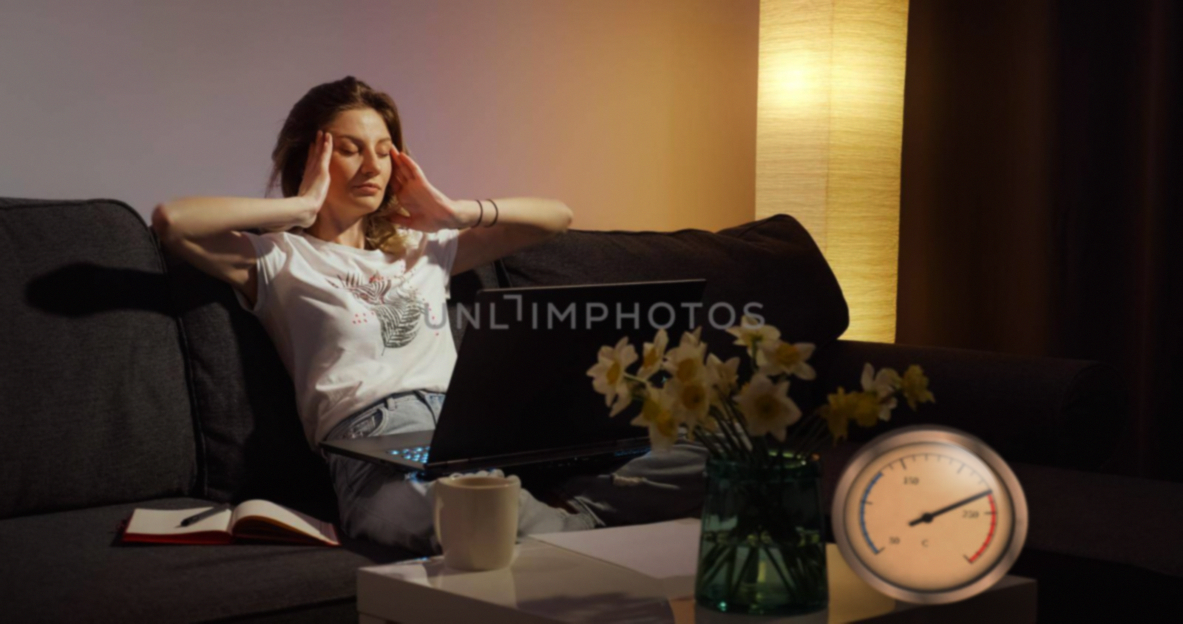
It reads 230 °C
